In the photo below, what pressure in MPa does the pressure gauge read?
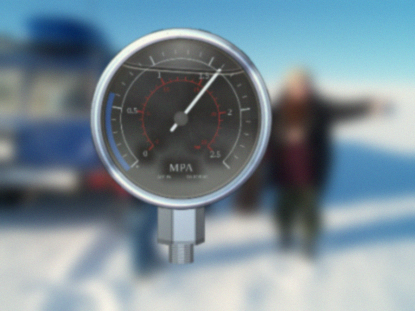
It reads 1.6 MPa
